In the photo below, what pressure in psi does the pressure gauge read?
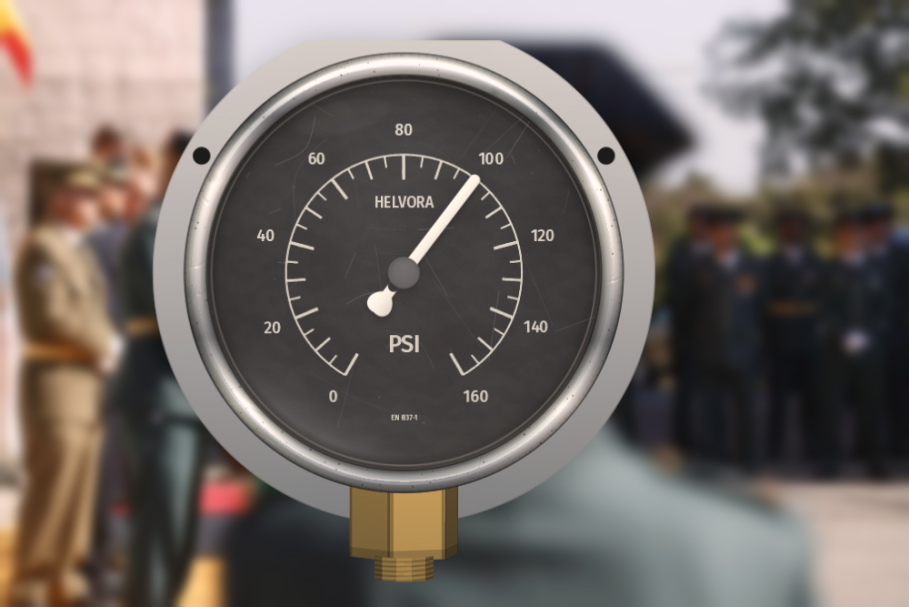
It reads 100 psi
